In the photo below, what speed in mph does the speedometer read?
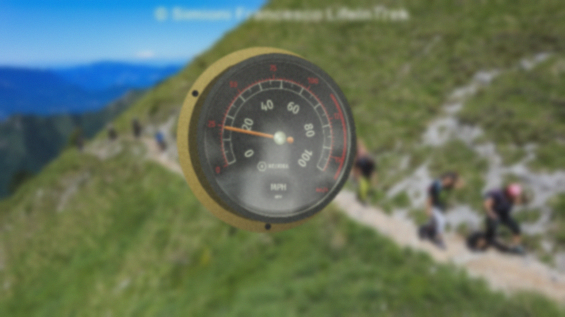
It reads 15 mph
